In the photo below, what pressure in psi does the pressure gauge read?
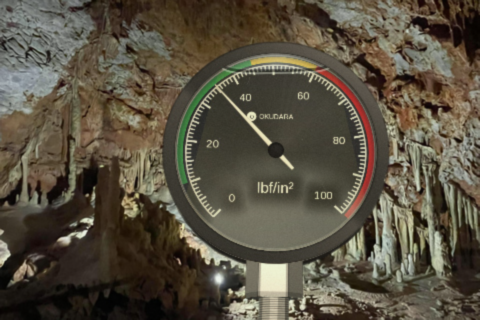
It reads 35 psi
